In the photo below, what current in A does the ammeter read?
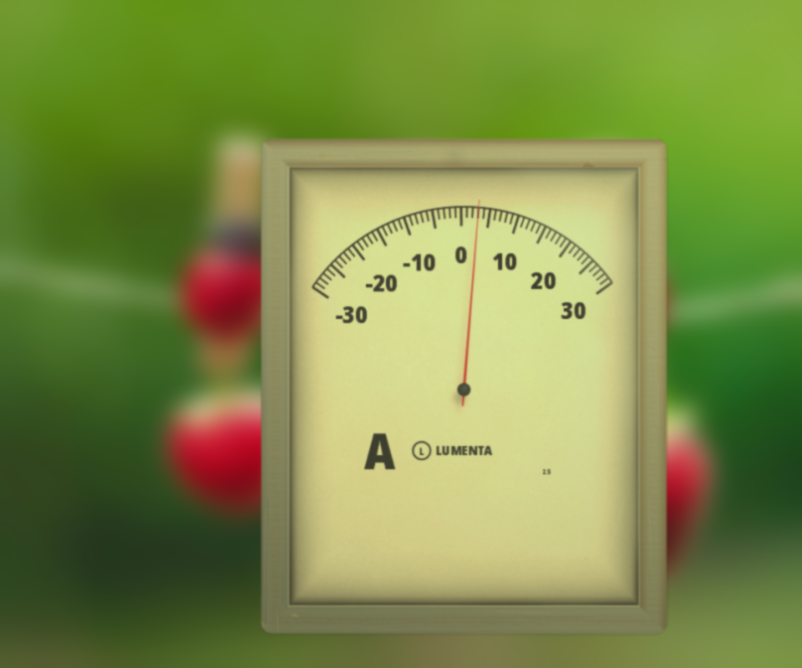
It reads 3 A
